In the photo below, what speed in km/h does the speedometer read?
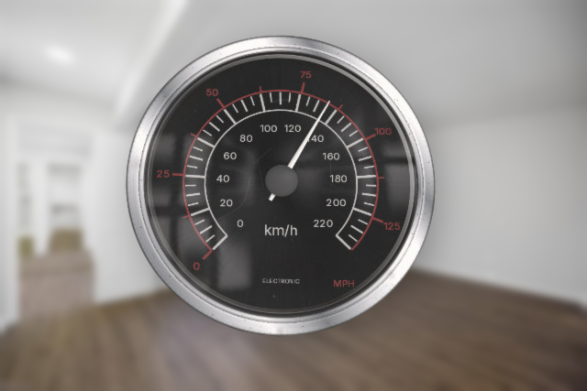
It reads 135 km/h
